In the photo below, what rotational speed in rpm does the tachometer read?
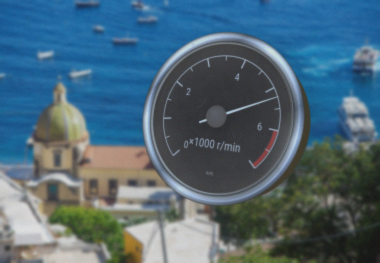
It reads 5250 rpm
